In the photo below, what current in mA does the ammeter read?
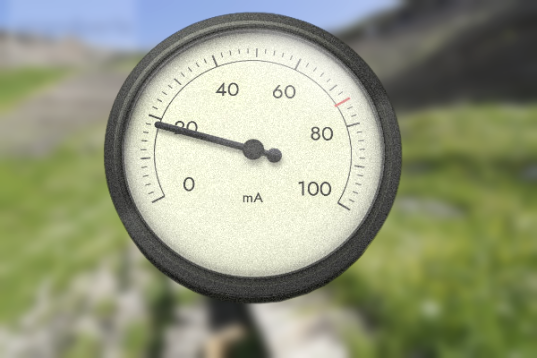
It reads 18 mA
